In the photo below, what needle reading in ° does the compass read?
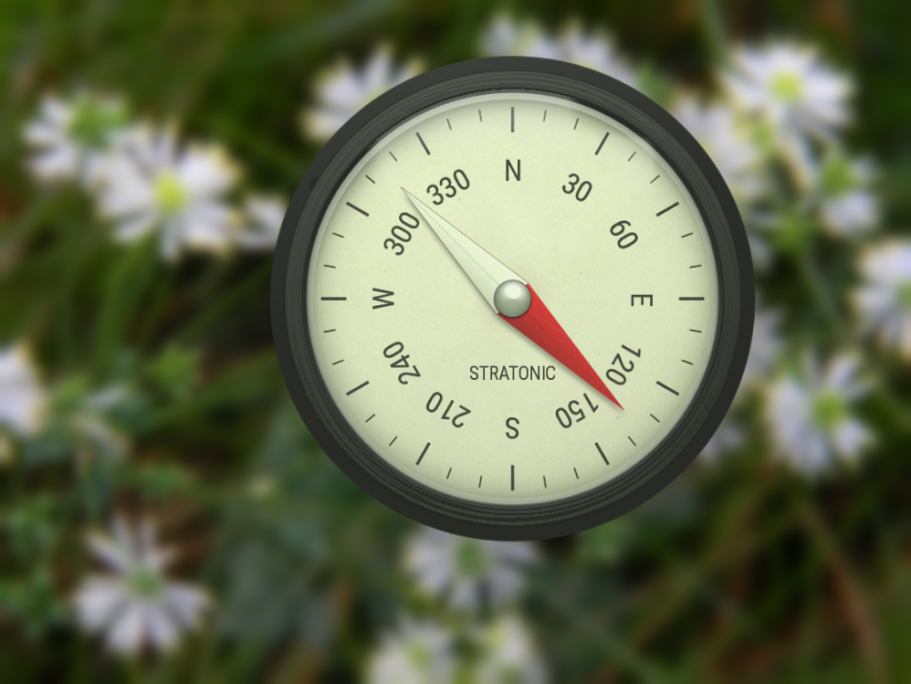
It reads 135 °
